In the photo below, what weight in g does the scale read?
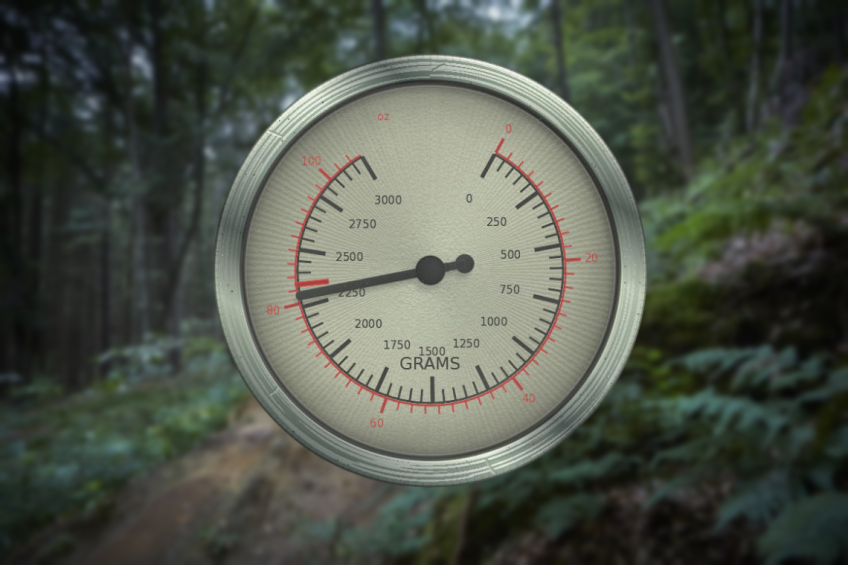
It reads 2300 g
